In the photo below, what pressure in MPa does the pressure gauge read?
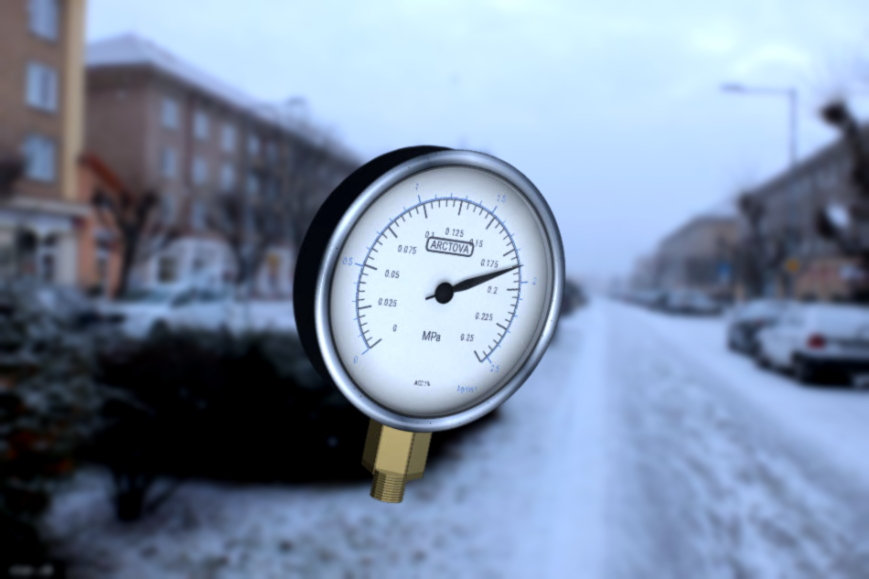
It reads 0.185 MPa
